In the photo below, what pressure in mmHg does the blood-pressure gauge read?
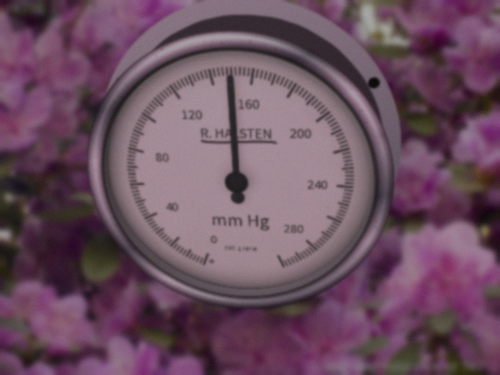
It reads 150 mmHg
